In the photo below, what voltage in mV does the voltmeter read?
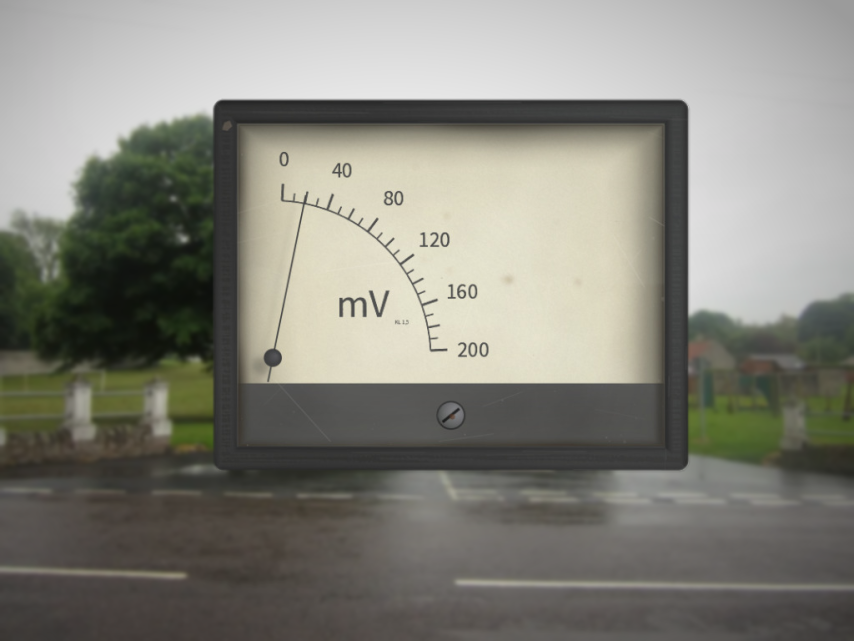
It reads 20 mV
